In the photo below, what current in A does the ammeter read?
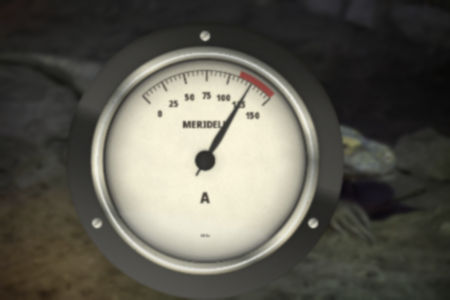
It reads 125 A
